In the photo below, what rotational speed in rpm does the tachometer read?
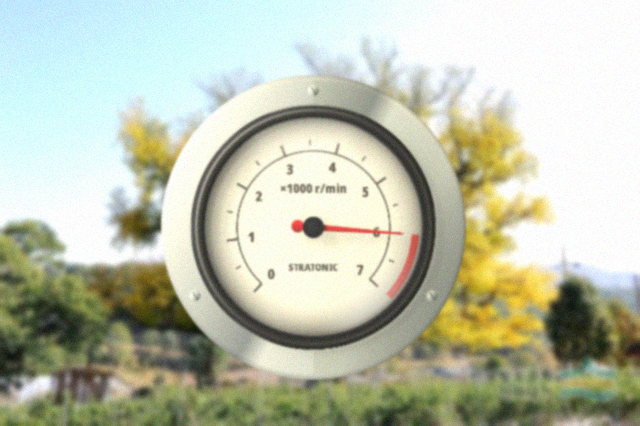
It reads 6000 rpm
